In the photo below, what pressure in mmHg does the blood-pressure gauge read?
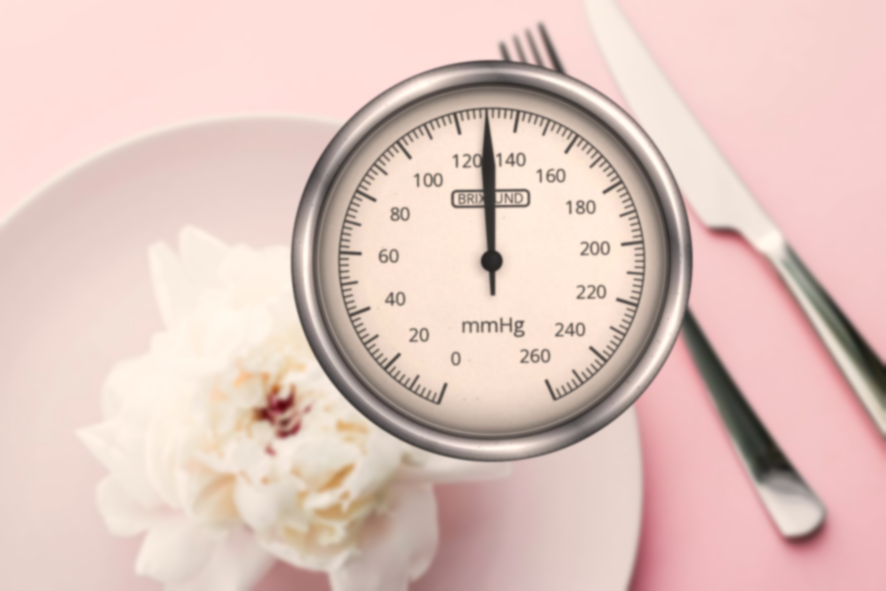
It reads 130 mmHg
